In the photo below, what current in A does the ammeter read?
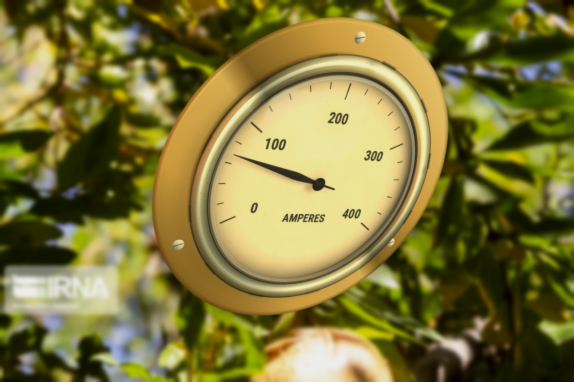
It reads 70 A
